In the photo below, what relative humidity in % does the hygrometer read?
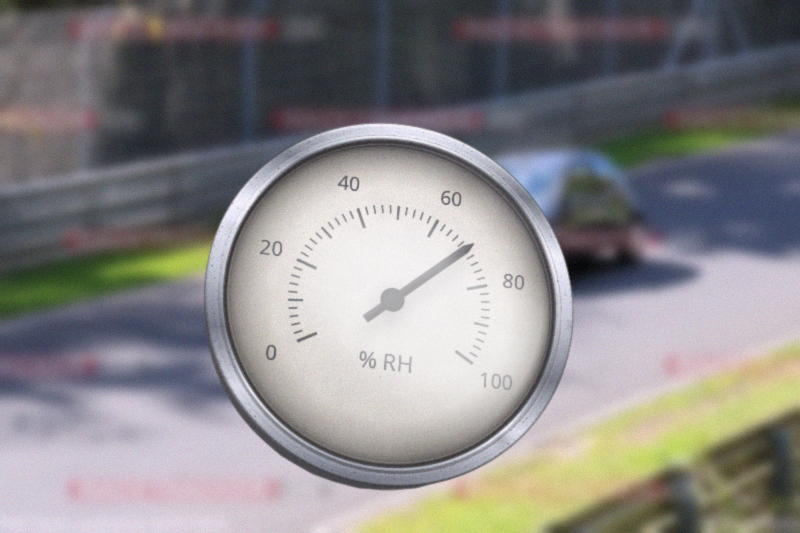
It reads 70 %
